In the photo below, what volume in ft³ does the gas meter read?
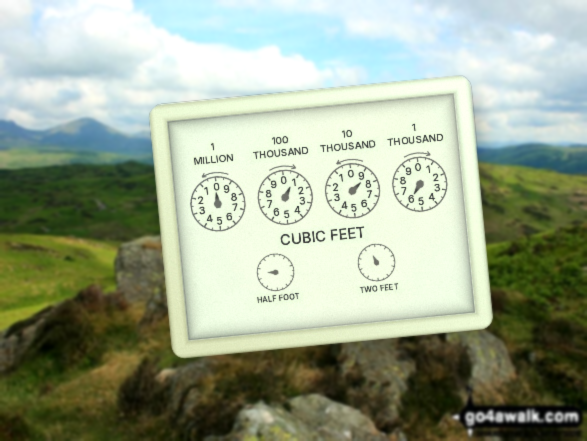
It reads 8600 ft³
